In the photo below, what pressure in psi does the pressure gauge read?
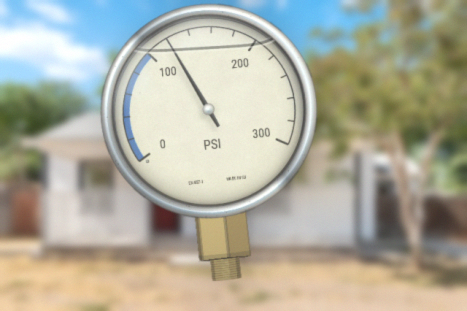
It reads 120 psi
